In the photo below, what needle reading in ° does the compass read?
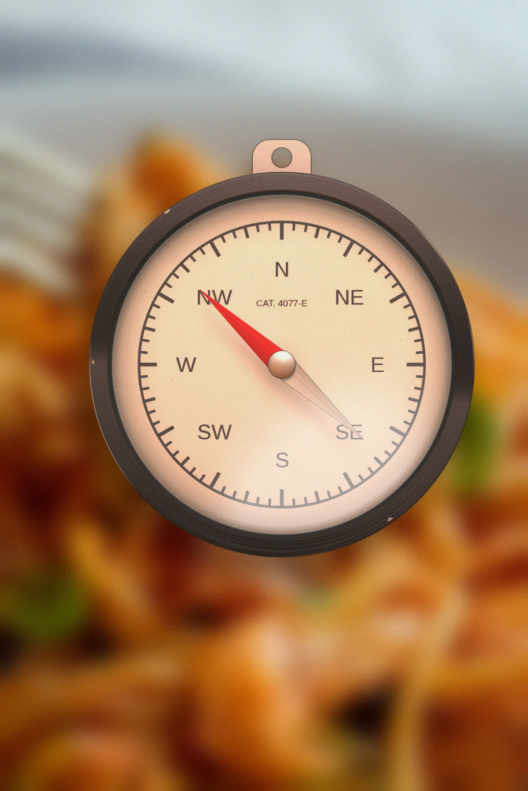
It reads 312.5 °
